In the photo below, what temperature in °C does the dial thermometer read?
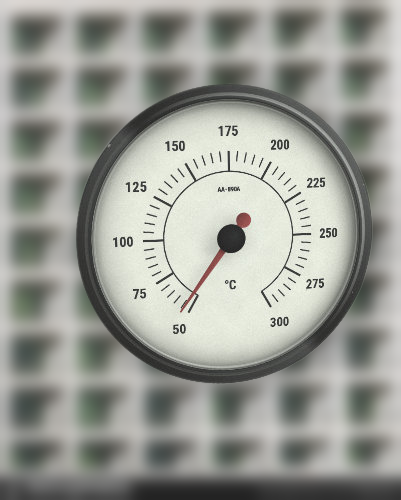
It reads 55 °C
